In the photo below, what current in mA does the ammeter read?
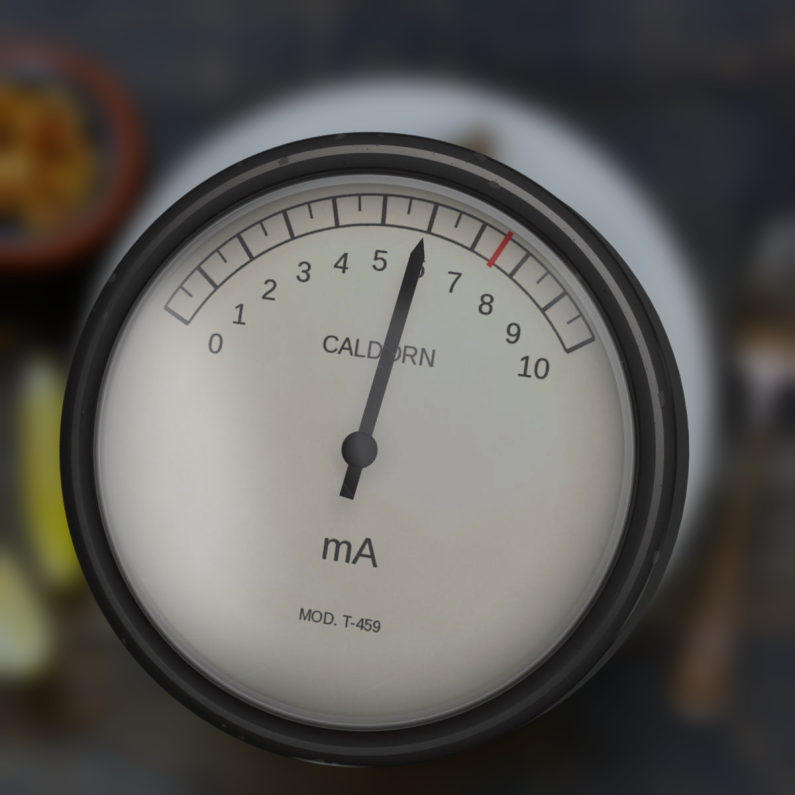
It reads 6 mA
